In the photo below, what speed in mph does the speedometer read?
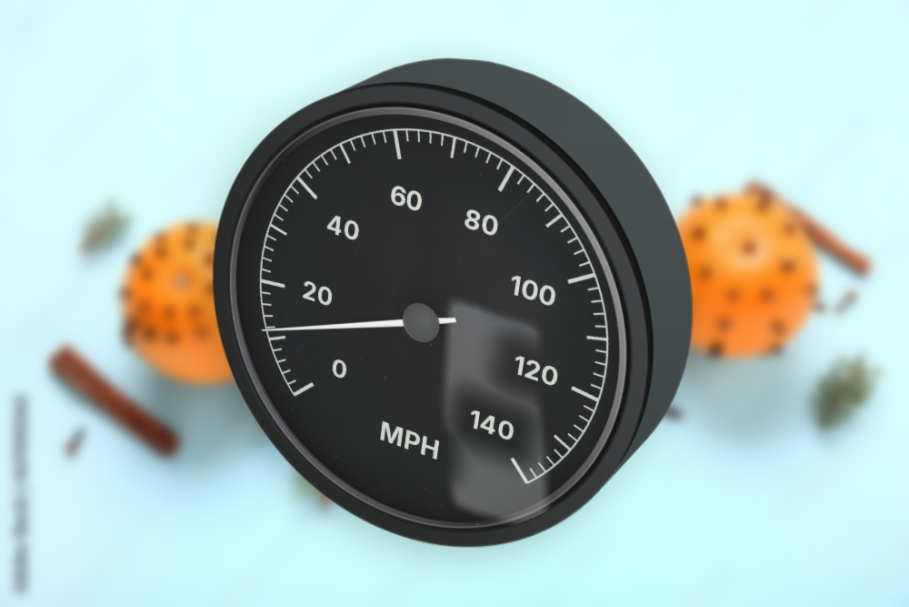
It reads 12 mph
